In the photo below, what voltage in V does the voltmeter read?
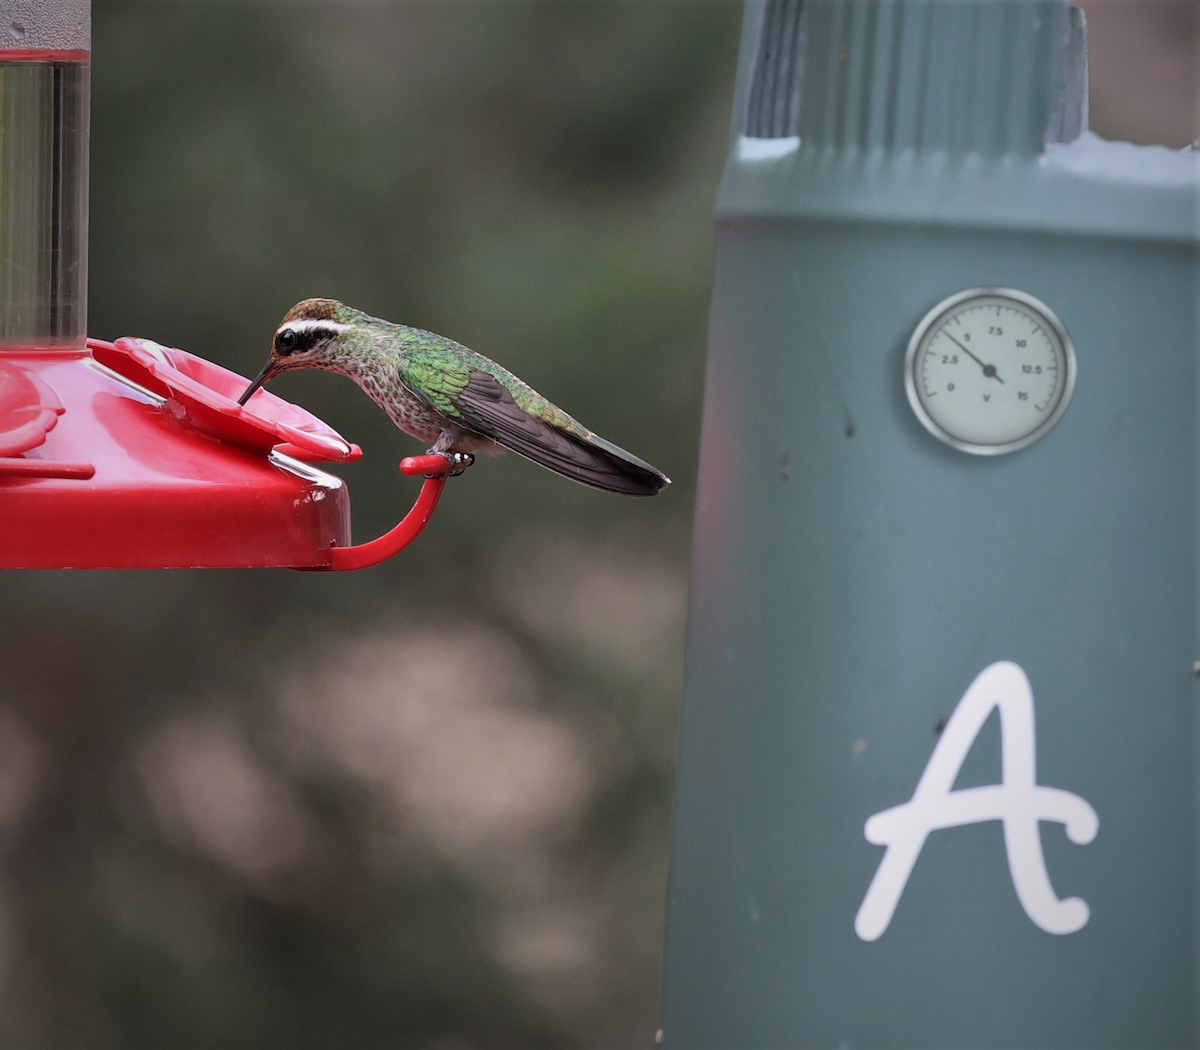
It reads 4 V
